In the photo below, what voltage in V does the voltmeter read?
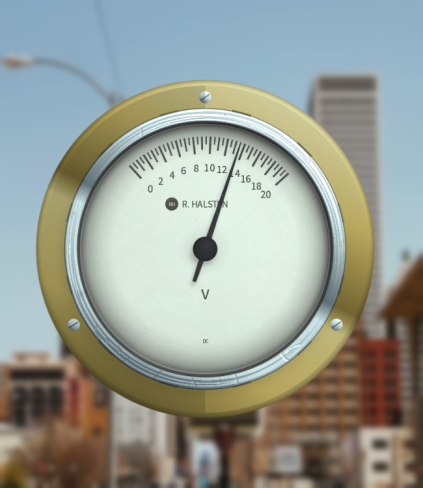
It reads 13.5 V
